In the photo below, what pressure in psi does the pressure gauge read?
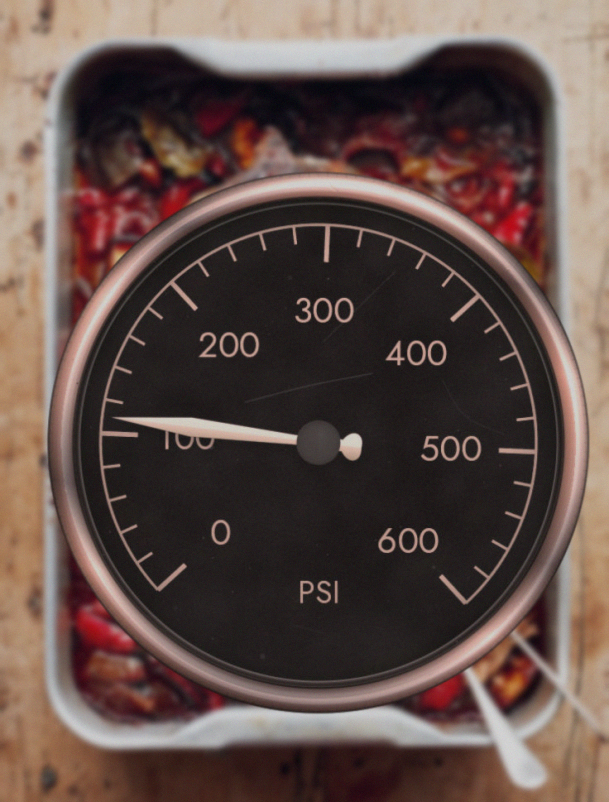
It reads 110 psi
